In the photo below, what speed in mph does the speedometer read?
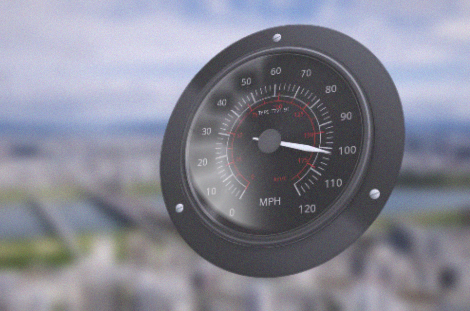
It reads 102 mph
